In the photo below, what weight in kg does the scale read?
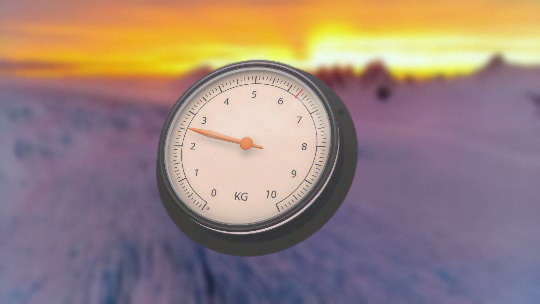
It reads 2.5 kg
